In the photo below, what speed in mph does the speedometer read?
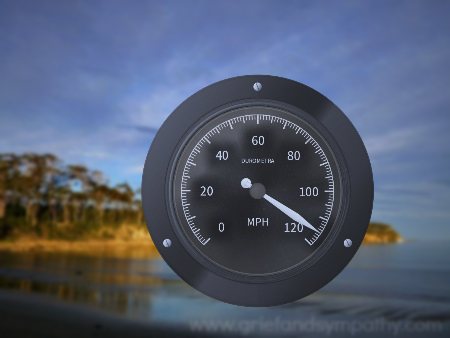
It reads 115 mph
